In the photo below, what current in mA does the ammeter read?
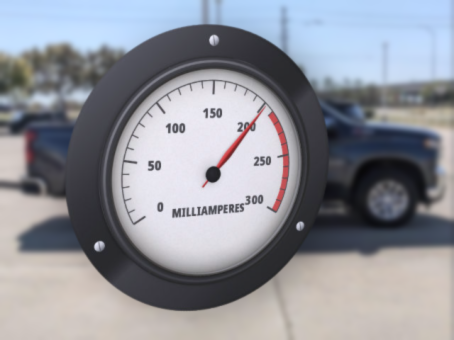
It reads 200 mA
